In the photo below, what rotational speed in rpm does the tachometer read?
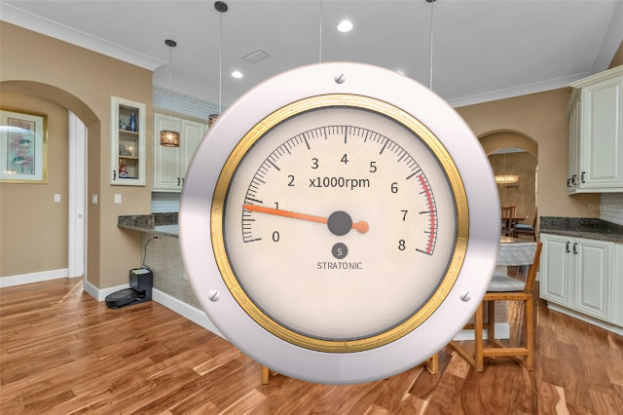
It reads 800 rpm
